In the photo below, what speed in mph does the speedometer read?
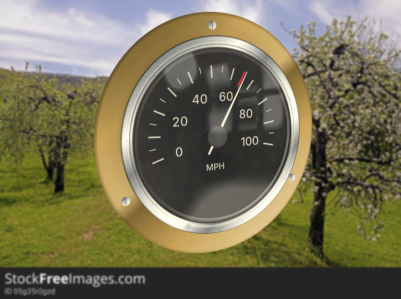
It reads 65 mph
